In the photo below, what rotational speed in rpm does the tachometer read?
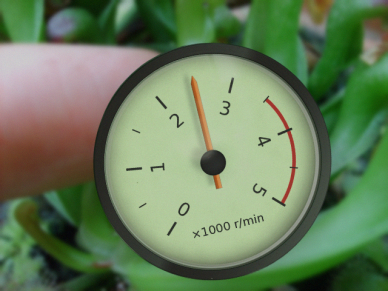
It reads 2500 rpm
